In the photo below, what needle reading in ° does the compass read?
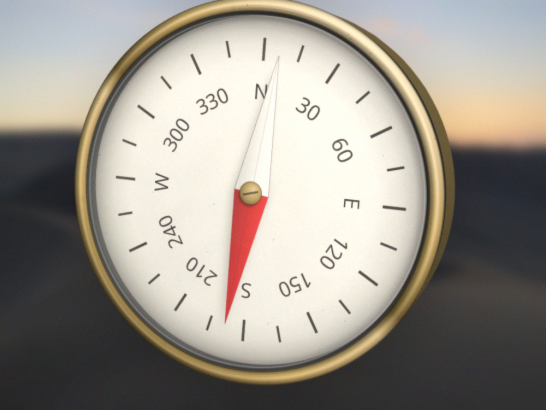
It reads 187.5 °
